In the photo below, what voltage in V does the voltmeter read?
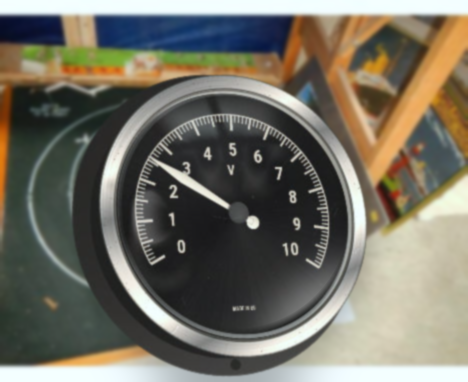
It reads 2.5 V
